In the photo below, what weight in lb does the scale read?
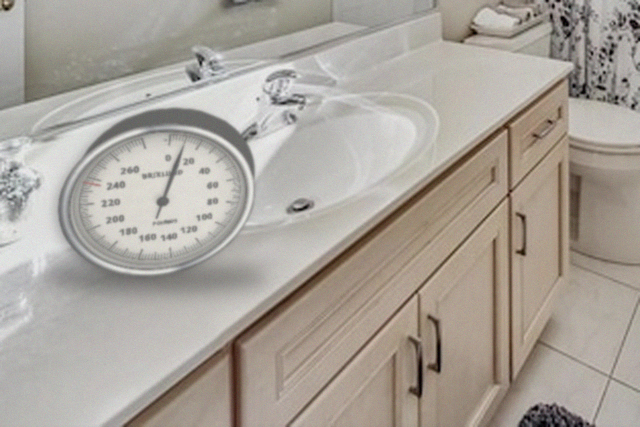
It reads 10 lb
